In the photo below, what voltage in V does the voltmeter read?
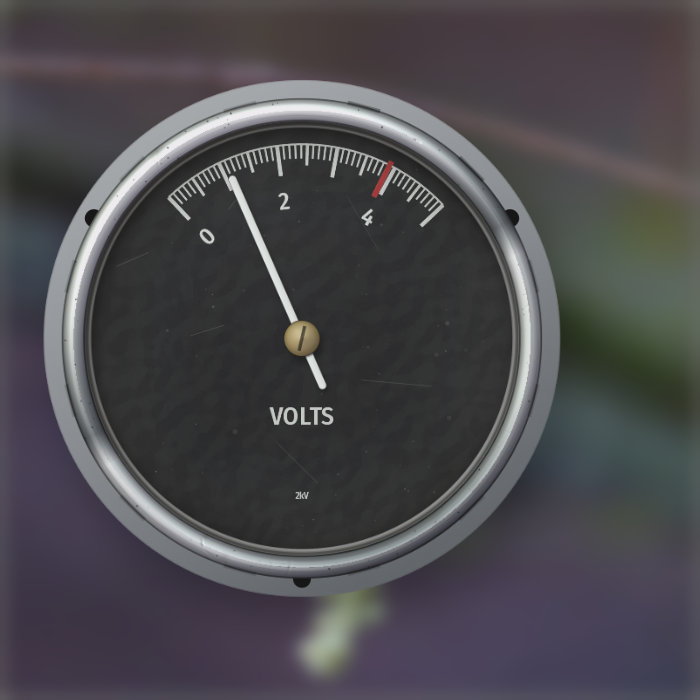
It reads 1.1 V
